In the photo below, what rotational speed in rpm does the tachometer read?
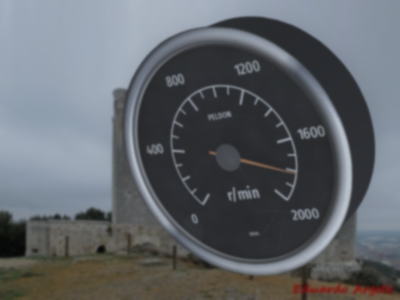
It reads 1800 rpm
